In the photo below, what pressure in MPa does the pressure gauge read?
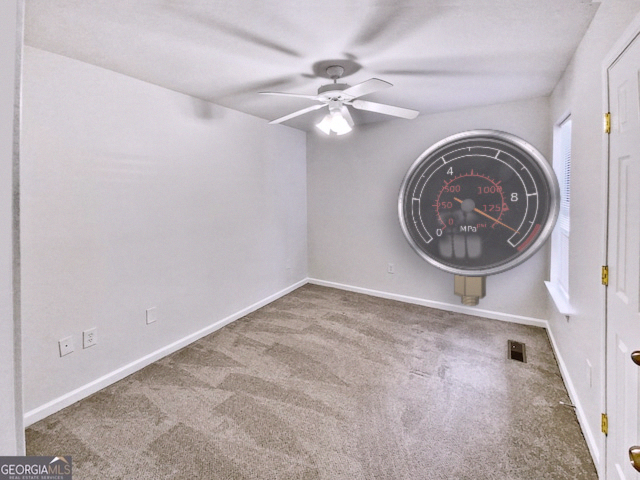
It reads 9.5 MPa
